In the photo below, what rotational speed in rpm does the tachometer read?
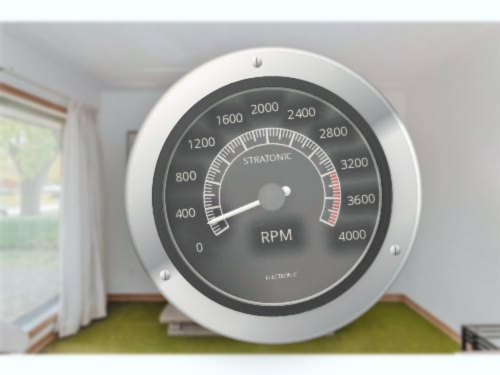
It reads 200 rpm
